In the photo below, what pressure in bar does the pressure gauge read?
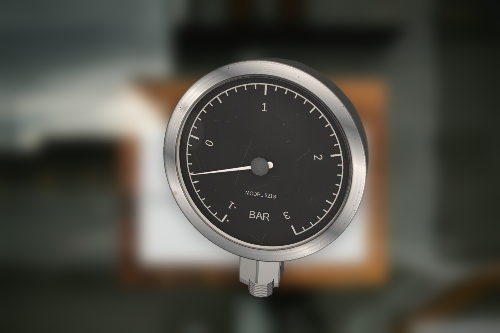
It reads -0.4 bar
